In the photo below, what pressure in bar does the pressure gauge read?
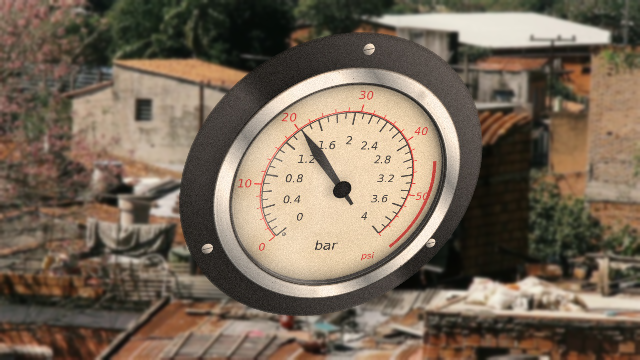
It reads 1.4 bar
